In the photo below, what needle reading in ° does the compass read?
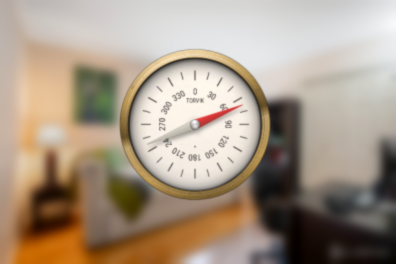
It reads 67.5 °
